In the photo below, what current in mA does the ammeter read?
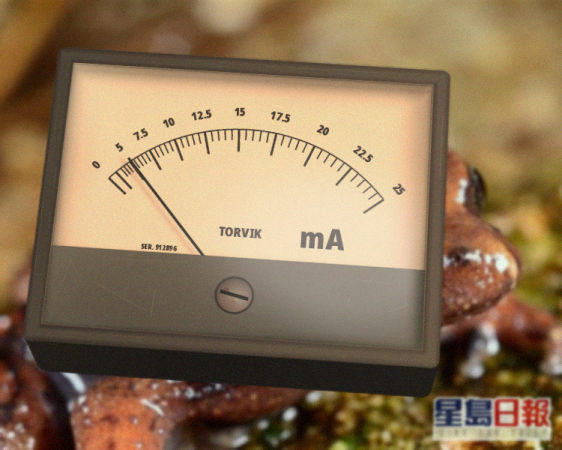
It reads 5 mA
